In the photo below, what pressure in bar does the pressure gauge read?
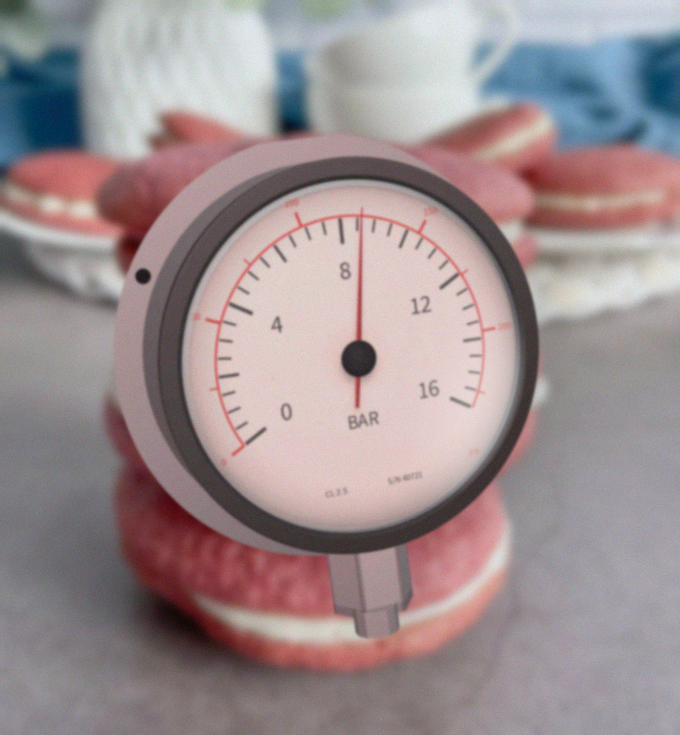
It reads 8.5 bar
